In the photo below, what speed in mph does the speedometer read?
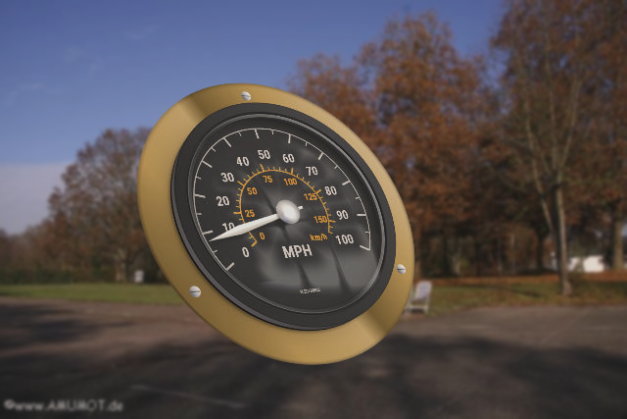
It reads 7.5 mph
